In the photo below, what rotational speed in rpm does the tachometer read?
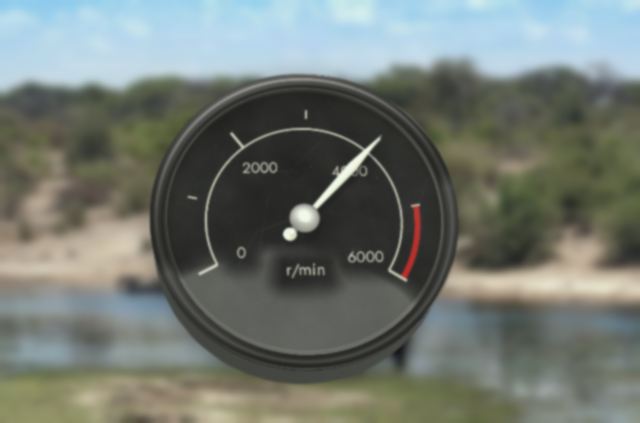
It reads 4000 rpm
